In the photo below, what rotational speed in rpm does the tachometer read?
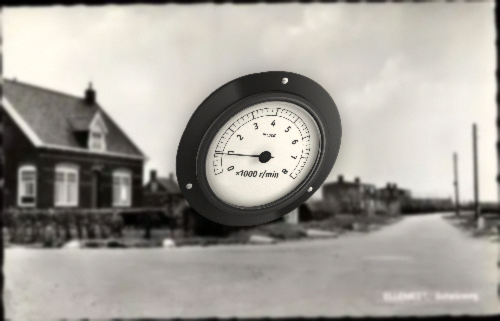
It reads 1000 rpm
